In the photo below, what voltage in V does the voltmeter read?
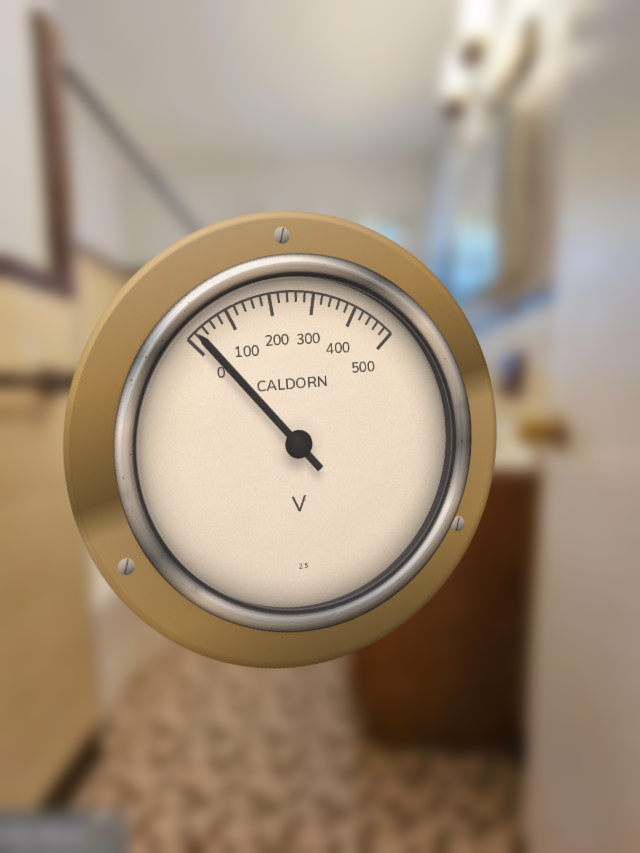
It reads 20 V
